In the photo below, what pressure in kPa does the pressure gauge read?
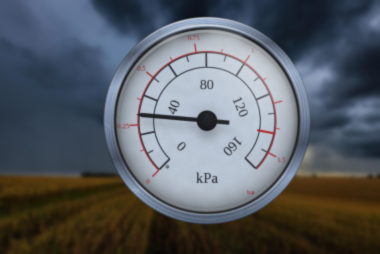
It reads 30 kPa
